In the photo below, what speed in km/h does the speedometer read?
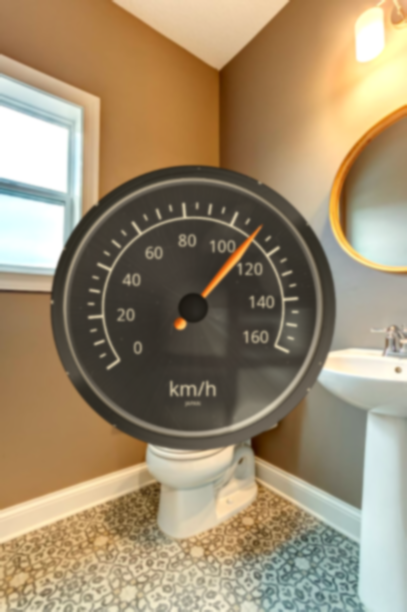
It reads 110 km/h
